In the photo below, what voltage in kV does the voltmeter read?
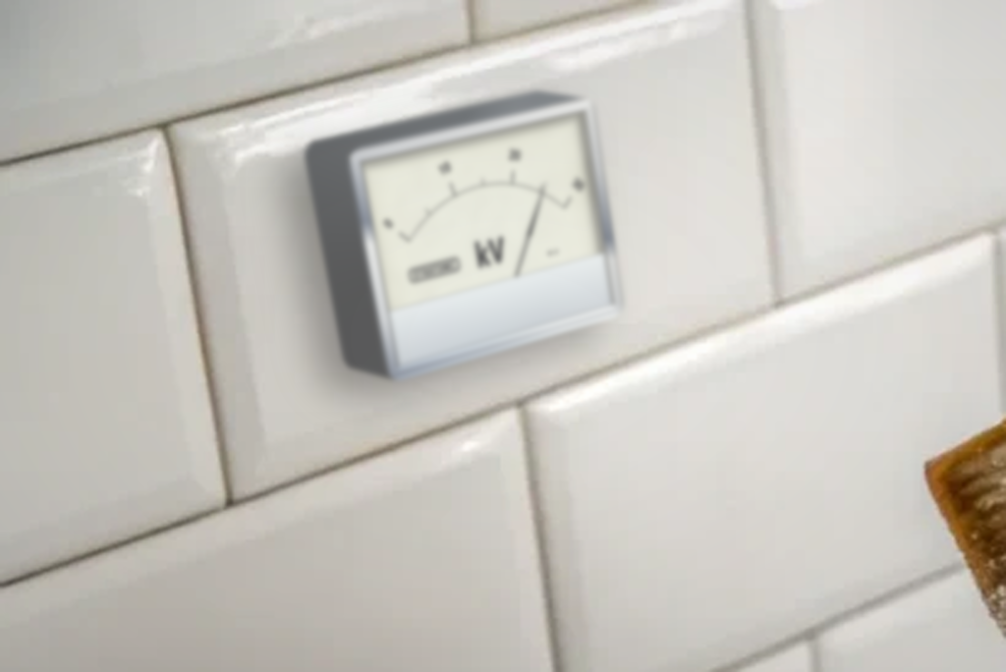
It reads 25 kV
